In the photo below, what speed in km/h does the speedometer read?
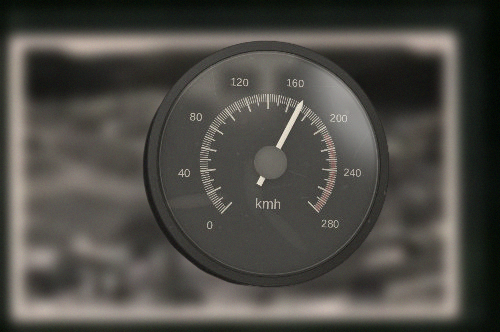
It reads 170 km/h
